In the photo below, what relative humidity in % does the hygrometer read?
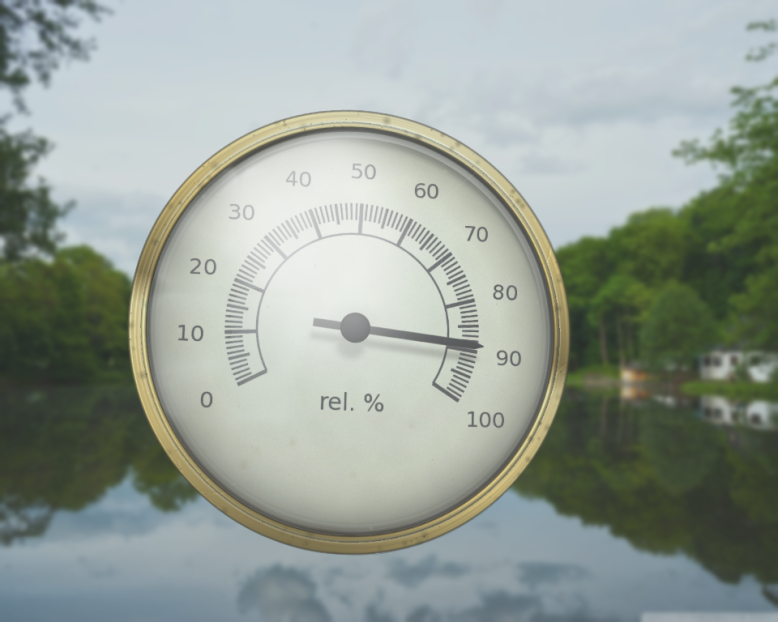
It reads 89 %
